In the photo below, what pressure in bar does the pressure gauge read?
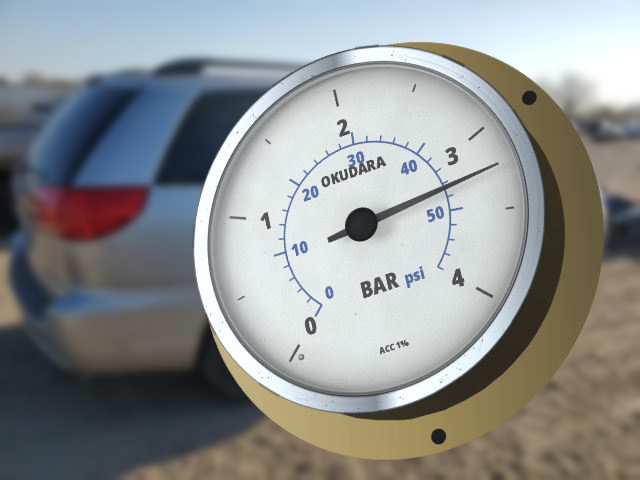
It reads 3.25 bar
